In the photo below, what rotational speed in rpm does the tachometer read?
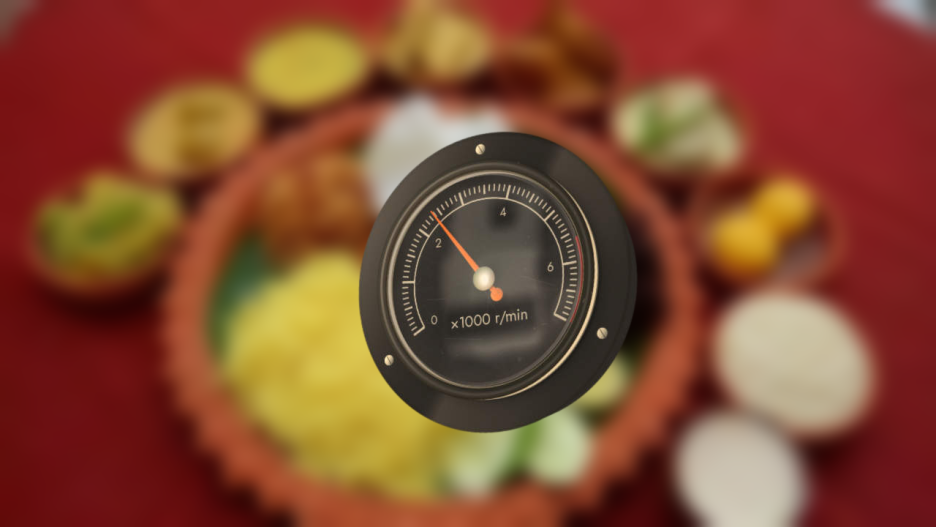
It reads 2400 rpm
